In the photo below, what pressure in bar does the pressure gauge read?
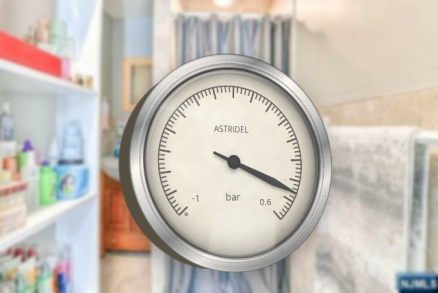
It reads 0.46 bar
